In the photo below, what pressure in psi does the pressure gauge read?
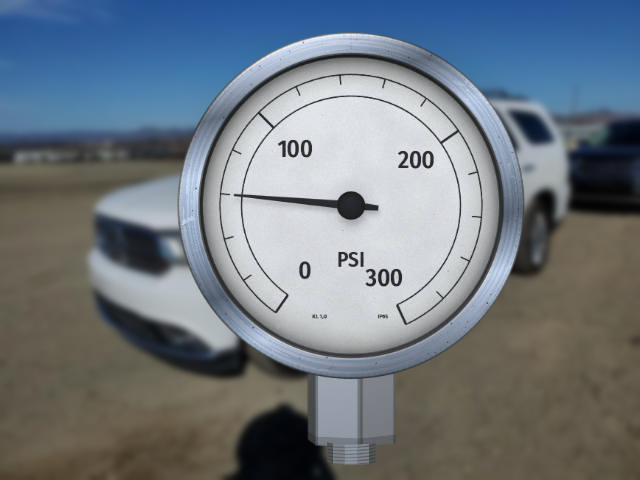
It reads 60 psi
